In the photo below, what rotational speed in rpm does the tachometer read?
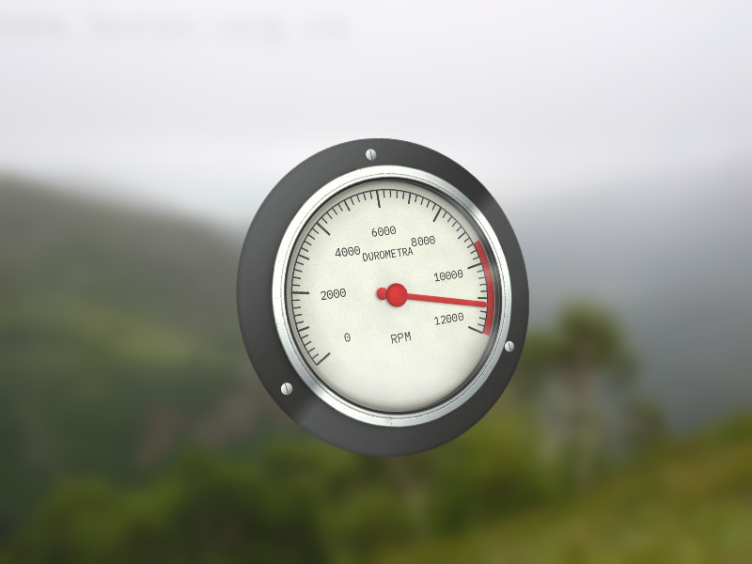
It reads 11200 rpm
